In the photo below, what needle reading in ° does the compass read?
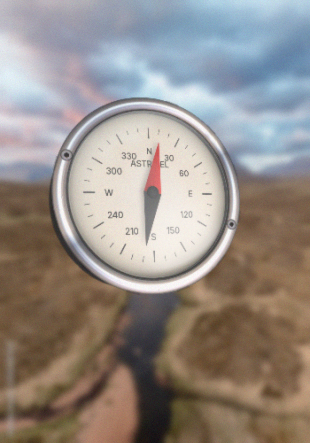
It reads 10 °
